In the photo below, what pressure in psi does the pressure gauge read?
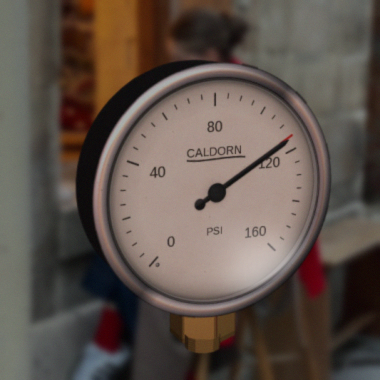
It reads 115 psi
